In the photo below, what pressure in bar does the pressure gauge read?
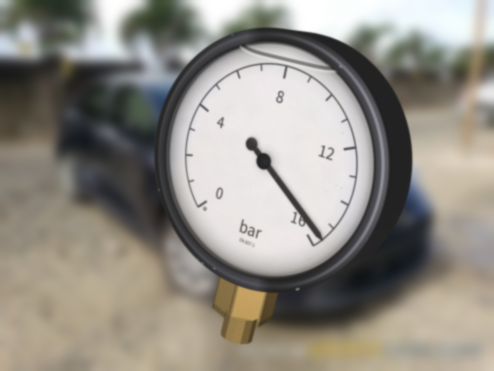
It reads 15.5 bar
